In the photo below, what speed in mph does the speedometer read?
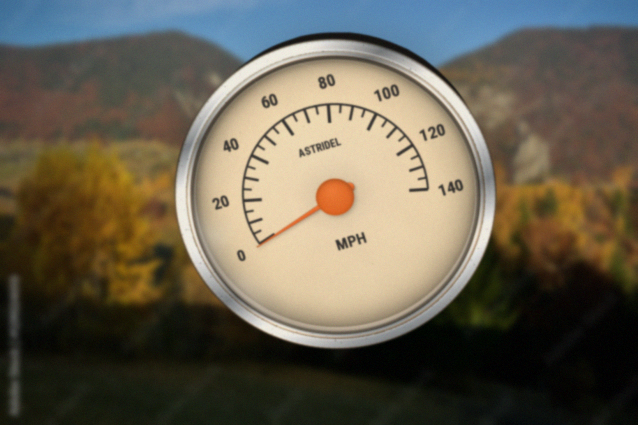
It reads 0 mph
